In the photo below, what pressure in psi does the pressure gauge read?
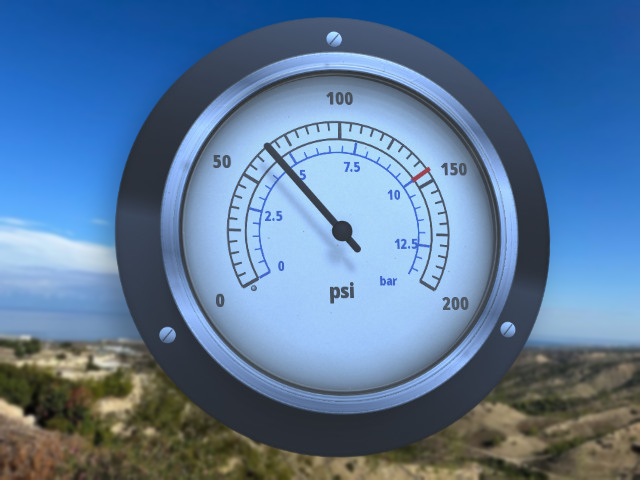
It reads 65 psi
